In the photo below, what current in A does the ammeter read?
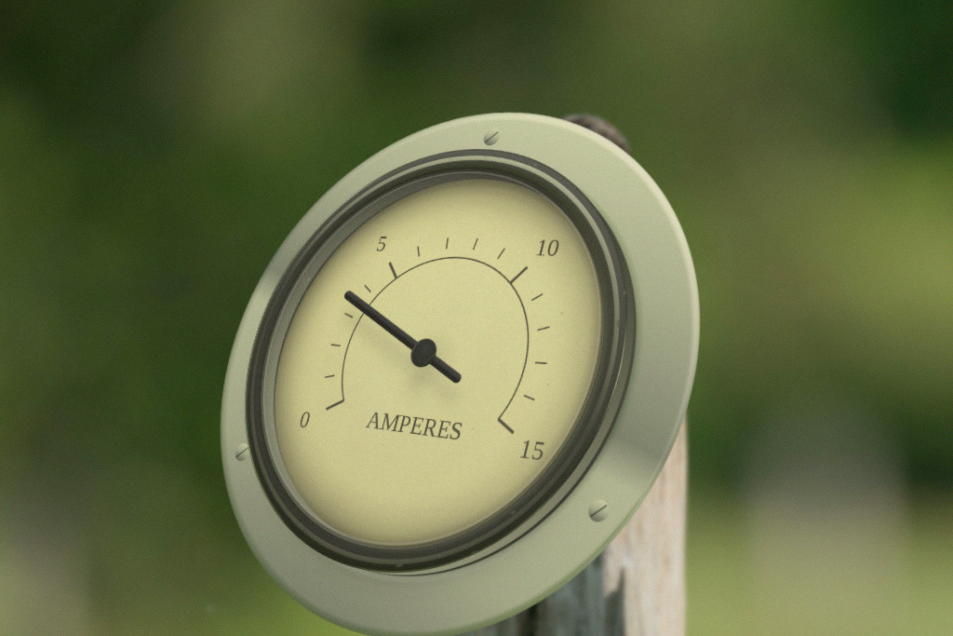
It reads 3.5 A
